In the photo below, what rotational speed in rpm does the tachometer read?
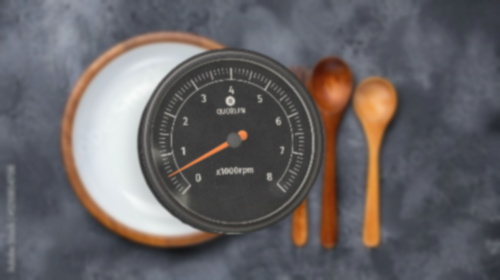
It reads 500 rpm
